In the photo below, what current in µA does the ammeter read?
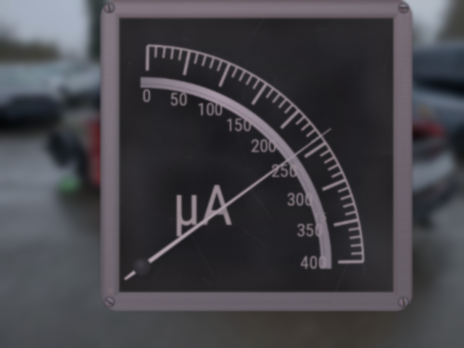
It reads 240 µA
